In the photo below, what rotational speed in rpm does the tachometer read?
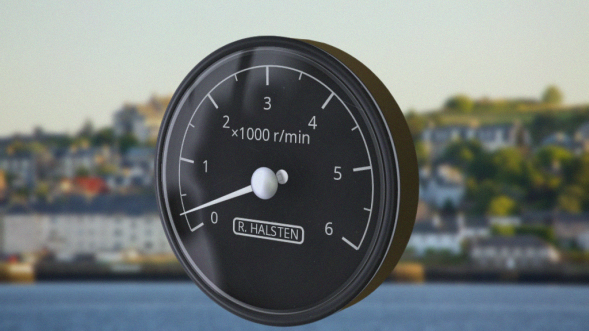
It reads 250 rpm
